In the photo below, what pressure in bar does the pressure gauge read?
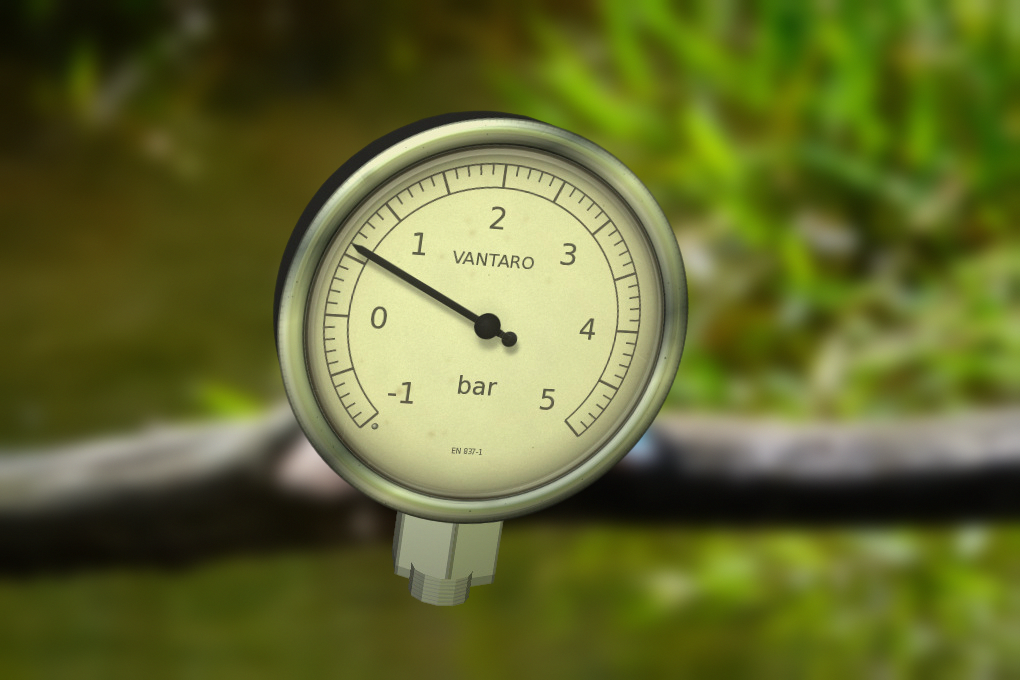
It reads 0.6 bar
